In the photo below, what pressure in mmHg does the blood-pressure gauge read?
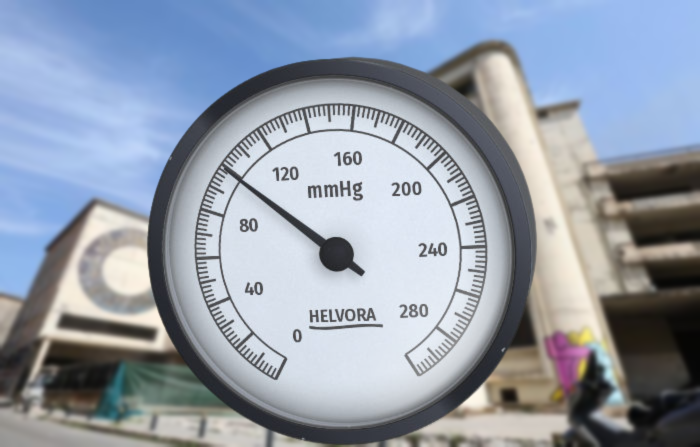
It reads 100 mmHg
